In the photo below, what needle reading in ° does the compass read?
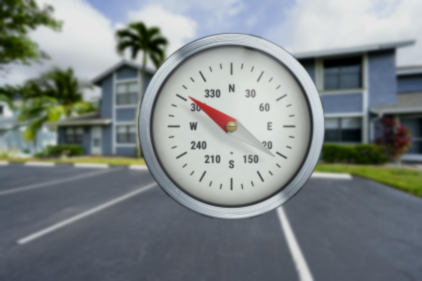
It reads 305 °
